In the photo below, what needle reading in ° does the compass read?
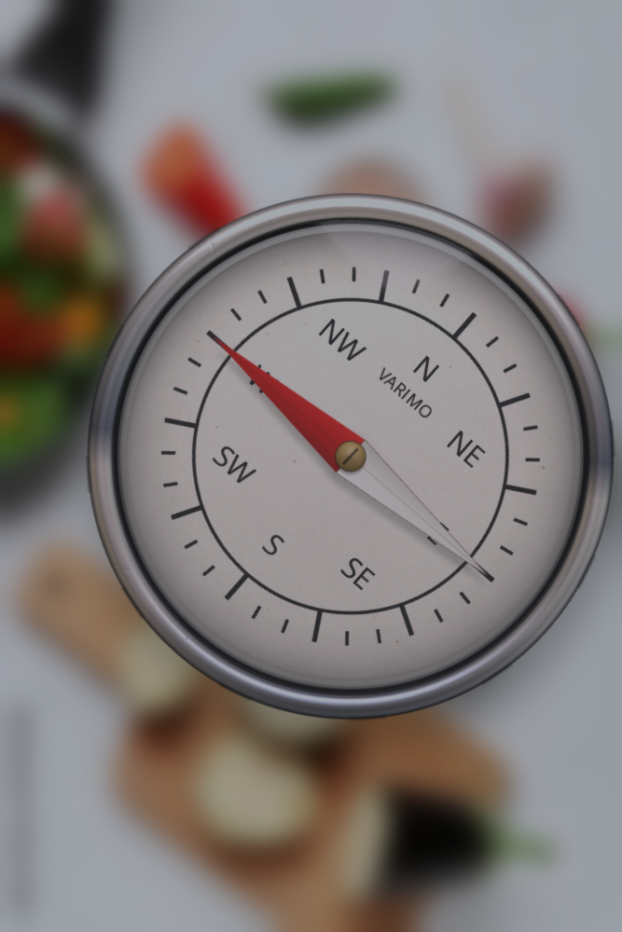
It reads 270 °
